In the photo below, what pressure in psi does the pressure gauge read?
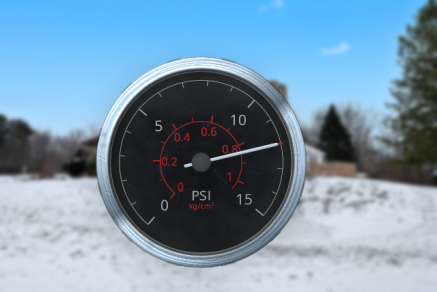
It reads 12 psi
